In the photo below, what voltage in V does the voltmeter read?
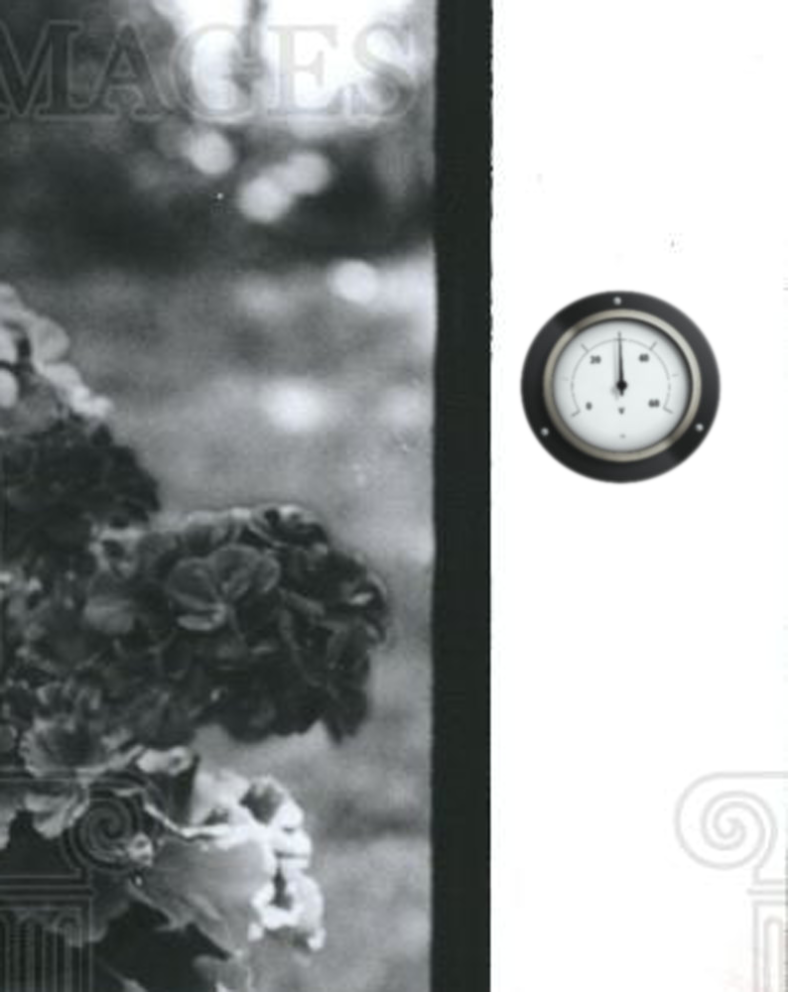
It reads 30 V
